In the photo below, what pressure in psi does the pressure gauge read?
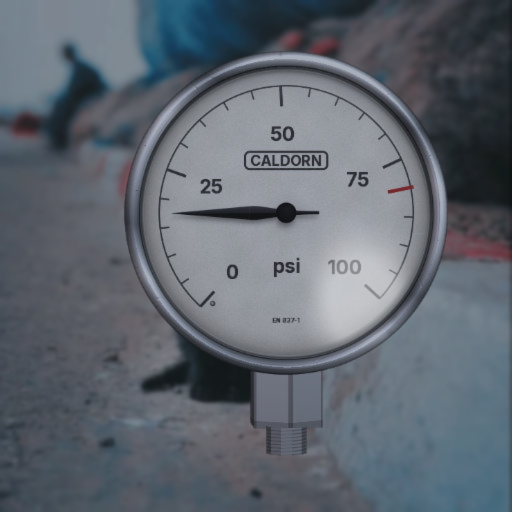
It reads 17.5 psi
